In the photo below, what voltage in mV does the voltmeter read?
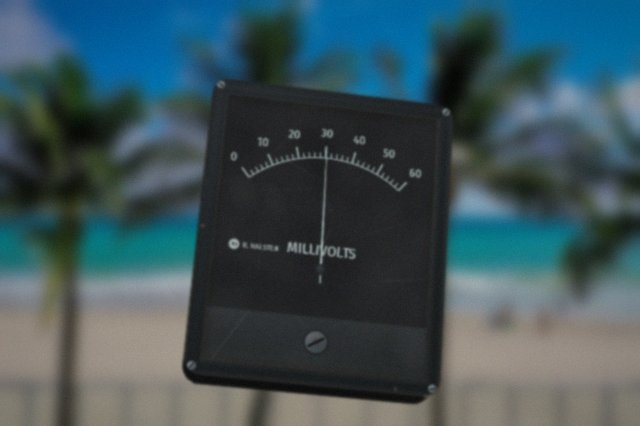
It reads 30 mV
